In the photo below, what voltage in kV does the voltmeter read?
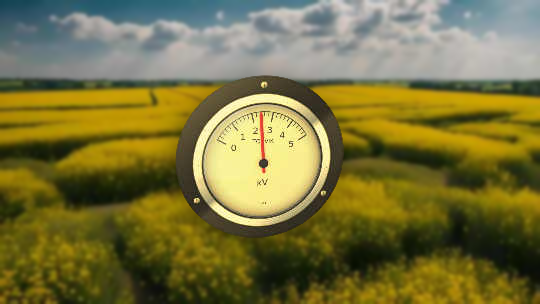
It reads 2.4 kV
